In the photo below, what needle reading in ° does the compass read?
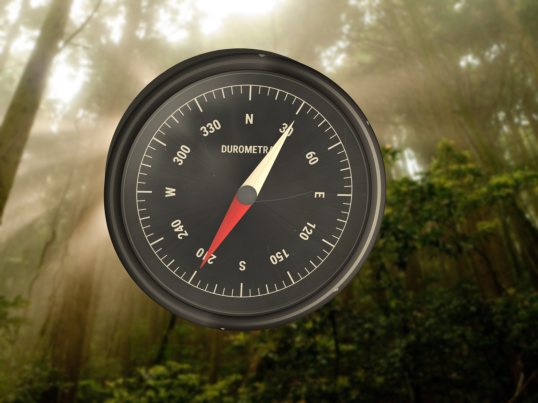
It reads 210 °
